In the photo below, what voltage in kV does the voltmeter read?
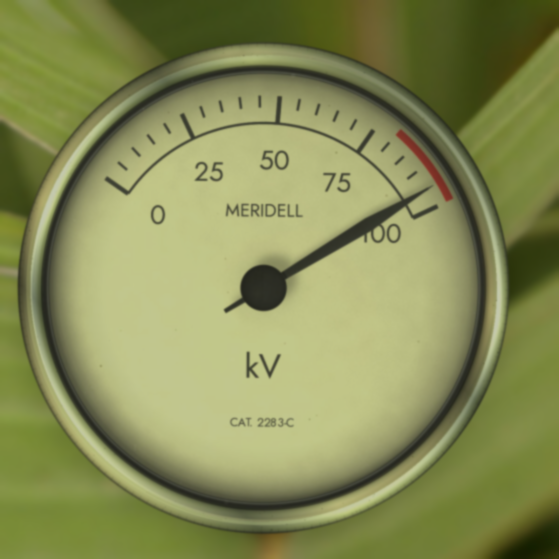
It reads 95 kV
